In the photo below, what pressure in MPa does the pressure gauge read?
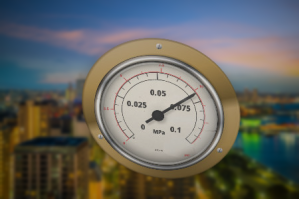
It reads 0.07 MPa
